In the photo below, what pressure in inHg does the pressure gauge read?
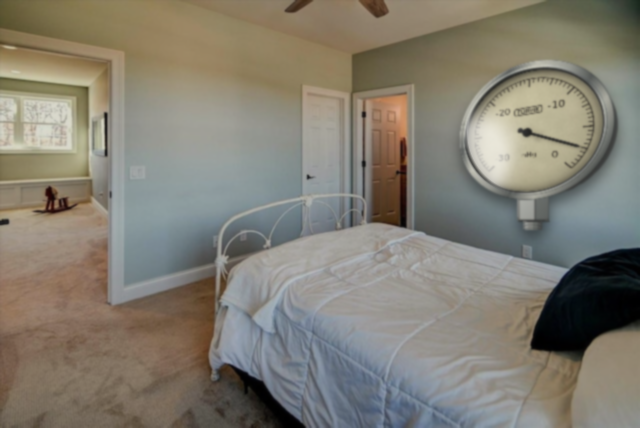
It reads -2.5 inHg
